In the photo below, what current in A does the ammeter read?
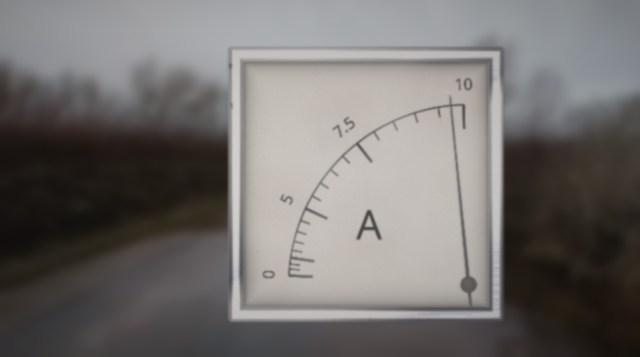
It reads 9.75 A
